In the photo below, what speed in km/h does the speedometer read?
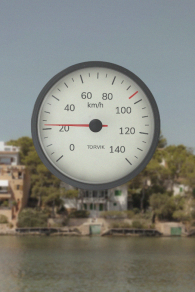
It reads 22.5 km/h
